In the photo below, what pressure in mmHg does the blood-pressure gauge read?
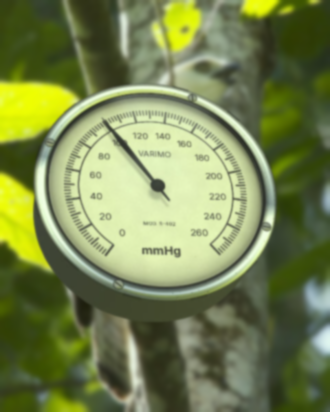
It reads 100 mmHg
